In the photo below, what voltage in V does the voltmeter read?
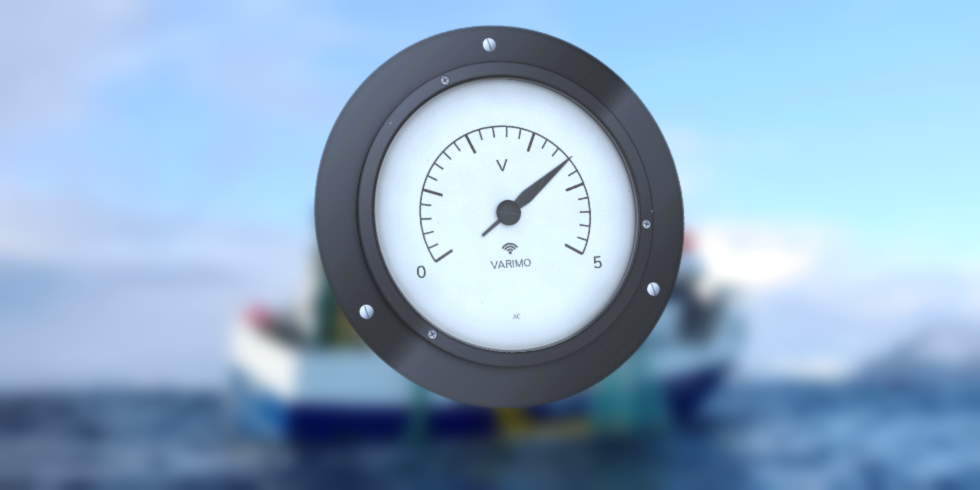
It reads 3.6 V
